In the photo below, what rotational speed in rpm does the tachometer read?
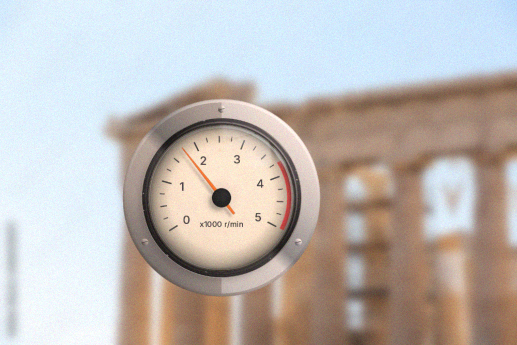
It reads 1750 rpm
